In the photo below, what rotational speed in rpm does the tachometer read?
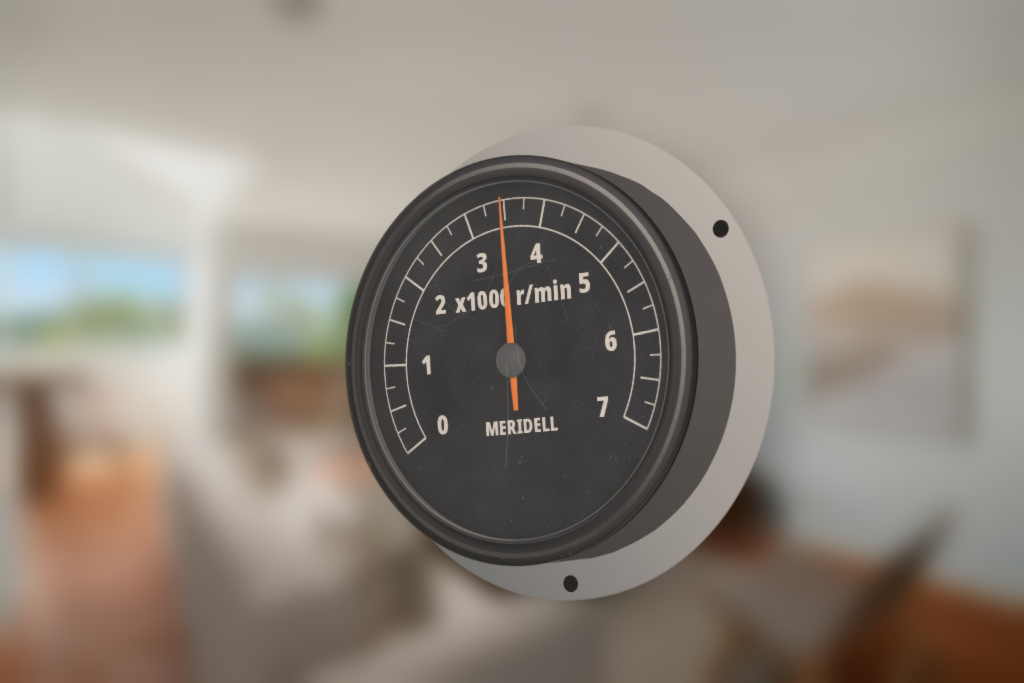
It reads 3500 rpm
